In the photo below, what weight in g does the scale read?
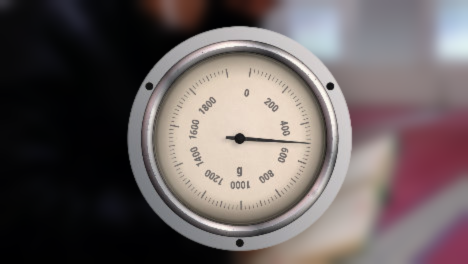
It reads 500 g
